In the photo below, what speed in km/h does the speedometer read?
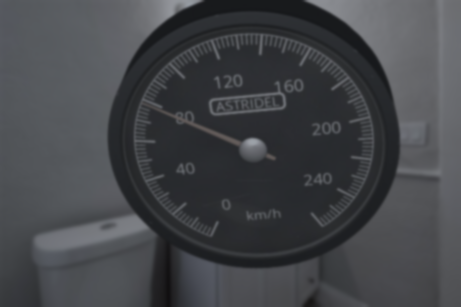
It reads 80 km/h
